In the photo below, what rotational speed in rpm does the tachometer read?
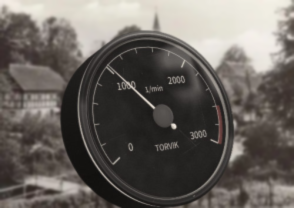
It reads 1000 rpm
